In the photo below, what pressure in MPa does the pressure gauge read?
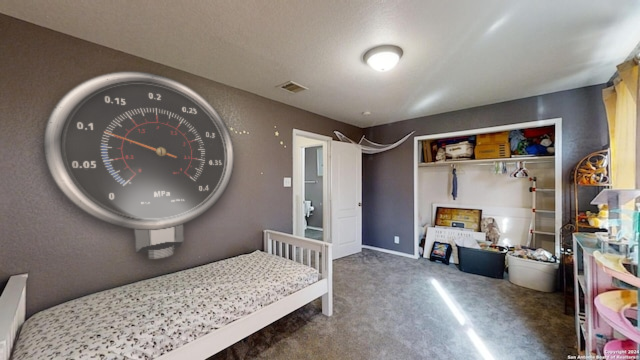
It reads 0.1 MPa
